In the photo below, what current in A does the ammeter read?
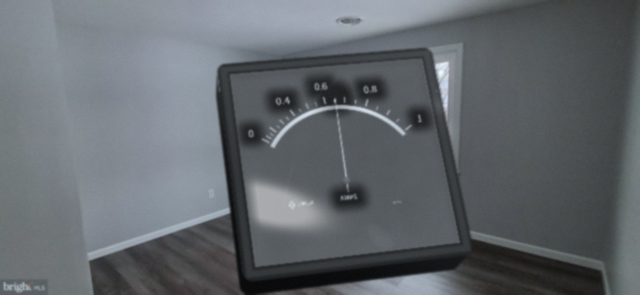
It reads 0.65 A
